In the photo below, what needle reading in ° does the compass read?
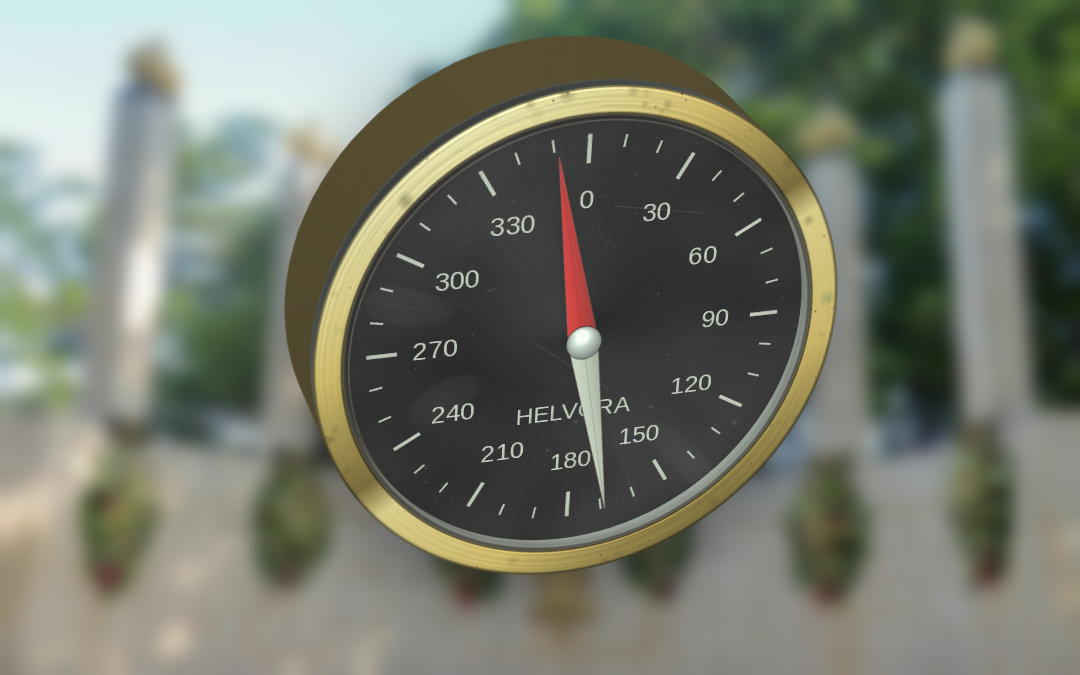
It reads 350 °
